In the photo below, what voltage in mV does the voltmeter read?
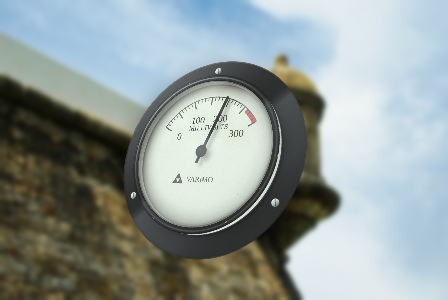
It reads 200 mV
